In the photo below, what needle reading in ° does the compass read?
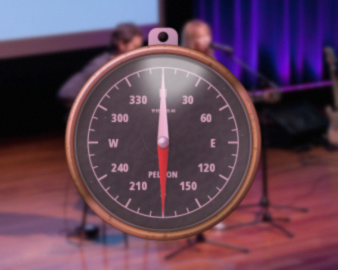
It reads 180 °
